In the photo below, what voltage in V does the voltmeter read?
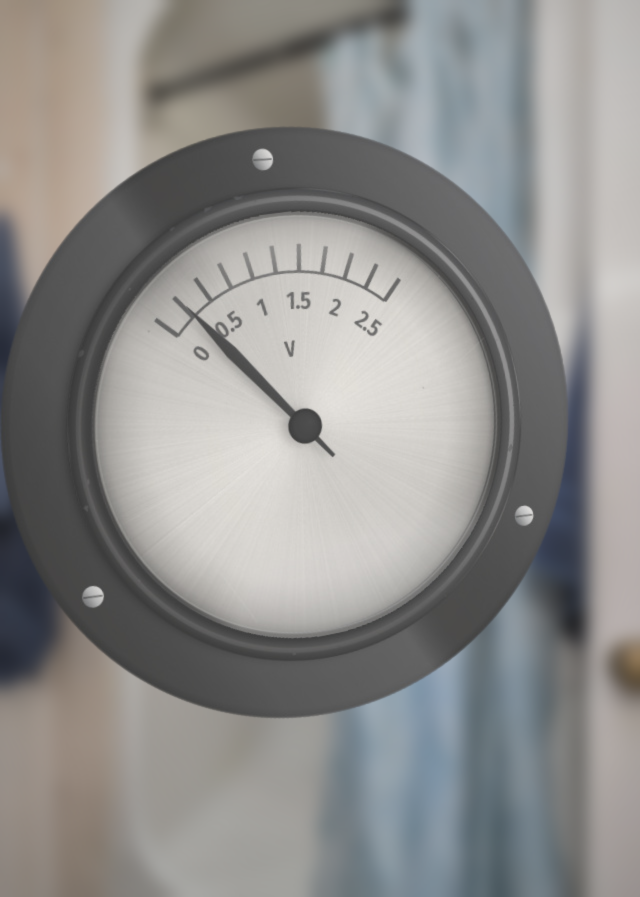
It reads 0.25 V
